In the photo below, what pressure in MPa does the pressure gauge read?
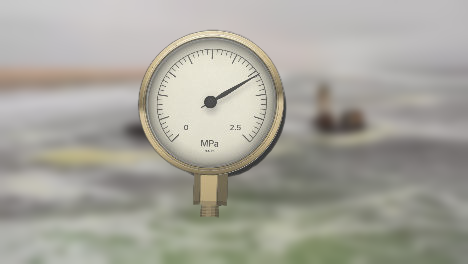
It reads 1.8 MPa
